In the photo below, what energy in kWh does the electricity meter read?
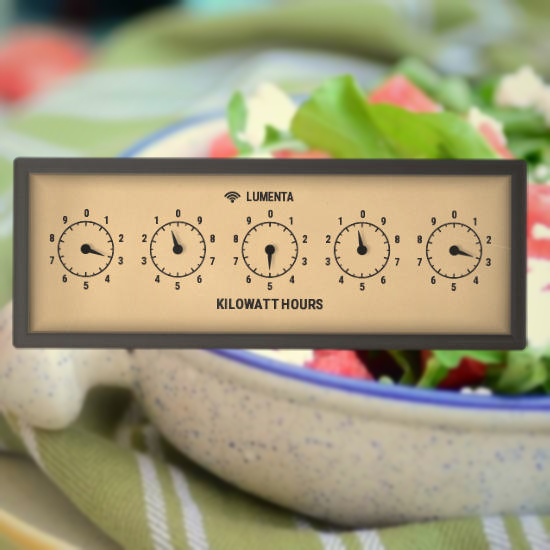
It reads 30503 kWh
